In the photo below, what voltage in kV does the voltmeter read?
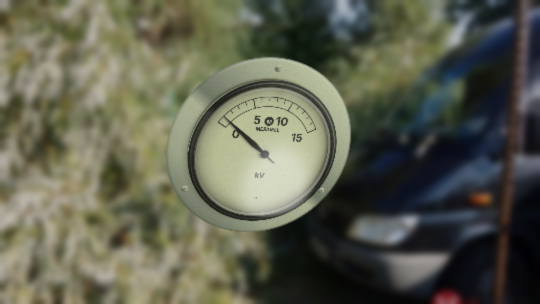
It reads 1 kV
